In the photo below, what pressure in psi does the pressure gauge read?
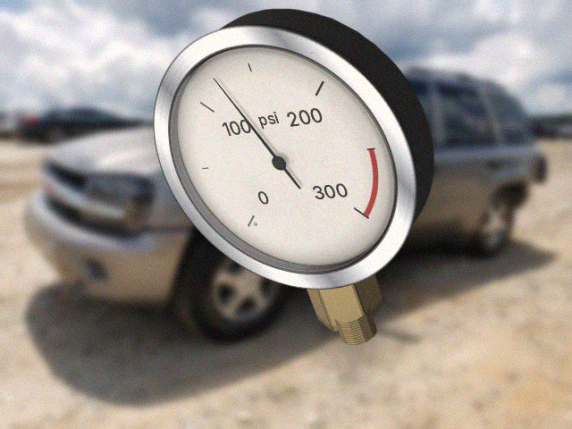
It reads 125 psi
